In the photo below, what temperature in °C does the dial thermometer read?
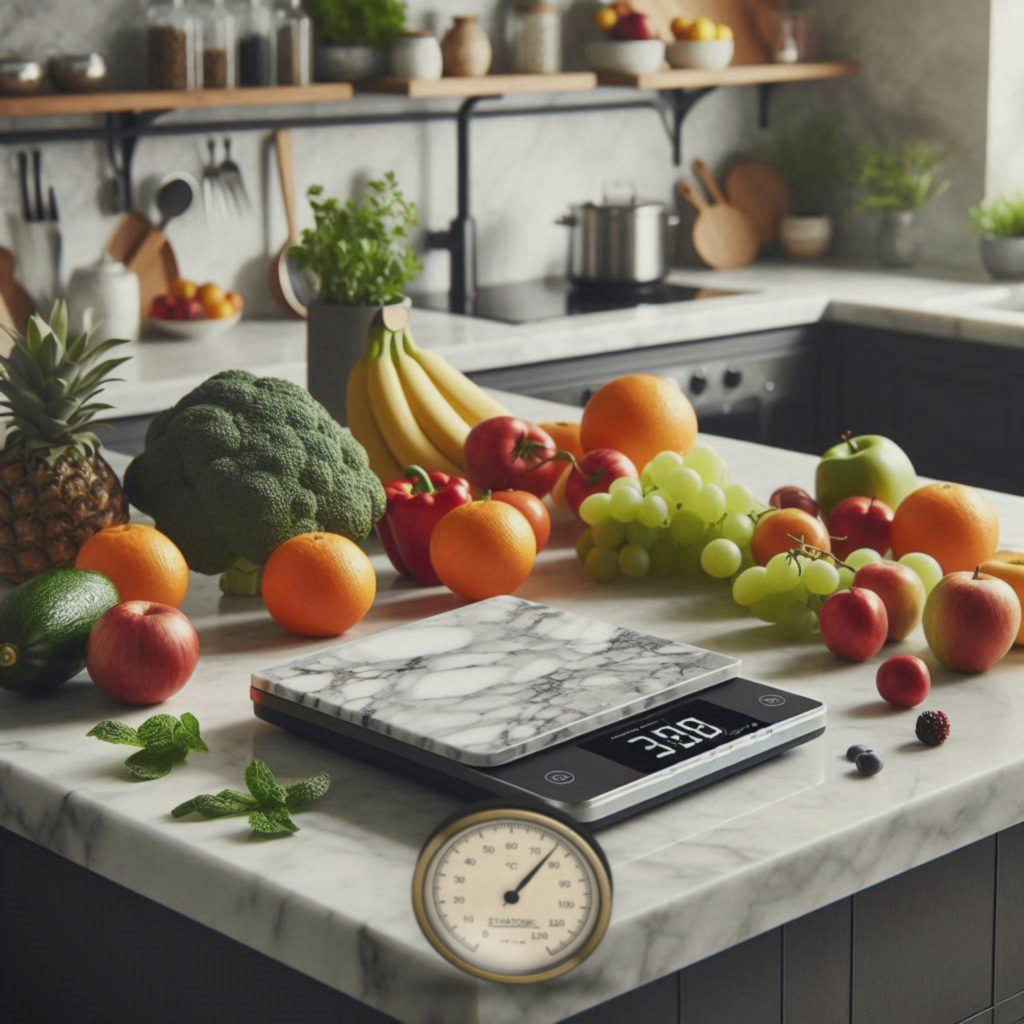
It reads 75 °C
